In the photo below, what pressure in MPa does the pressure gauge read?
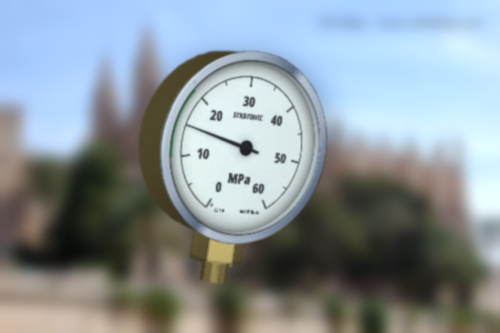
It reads 15 MPa
